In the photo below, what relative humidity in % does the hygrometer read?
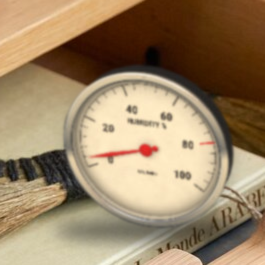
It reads 4 %
